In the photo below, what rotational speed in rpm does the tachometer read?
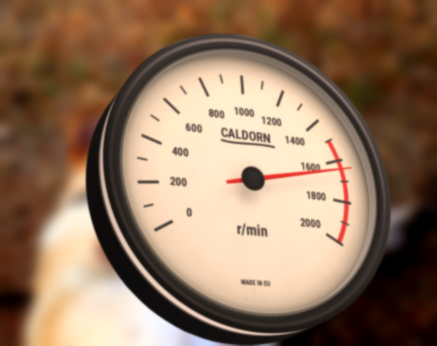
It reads 1650 rpm
